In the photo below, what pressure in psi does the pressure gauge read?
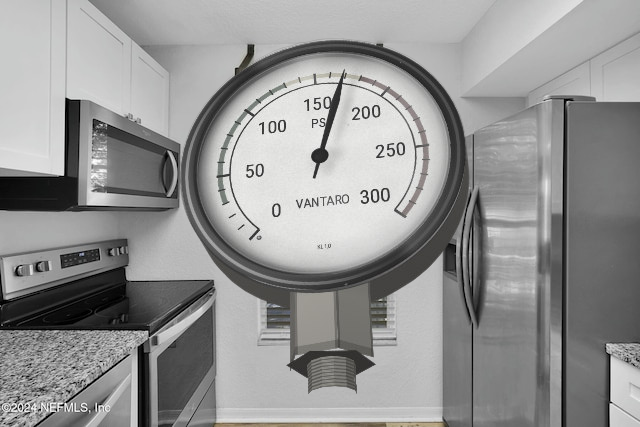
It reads 170 psi
